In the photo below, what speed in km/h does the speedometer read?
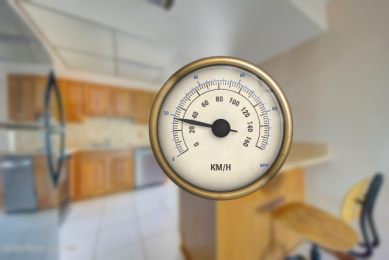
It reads 30 km/h
